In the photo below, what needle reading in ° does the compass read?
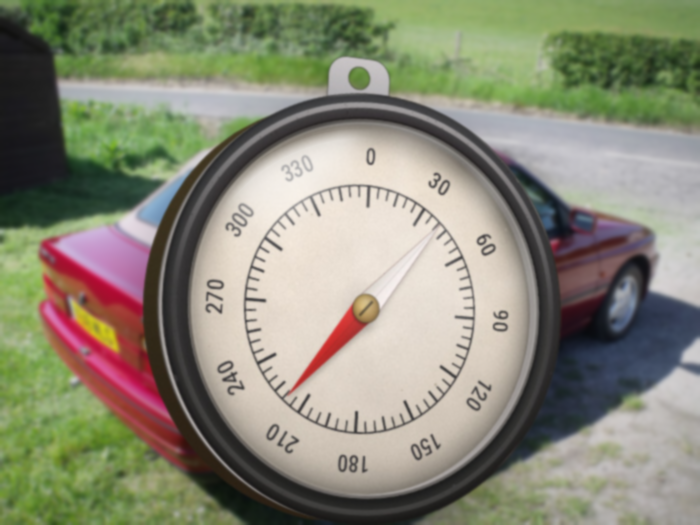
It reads 220 °
